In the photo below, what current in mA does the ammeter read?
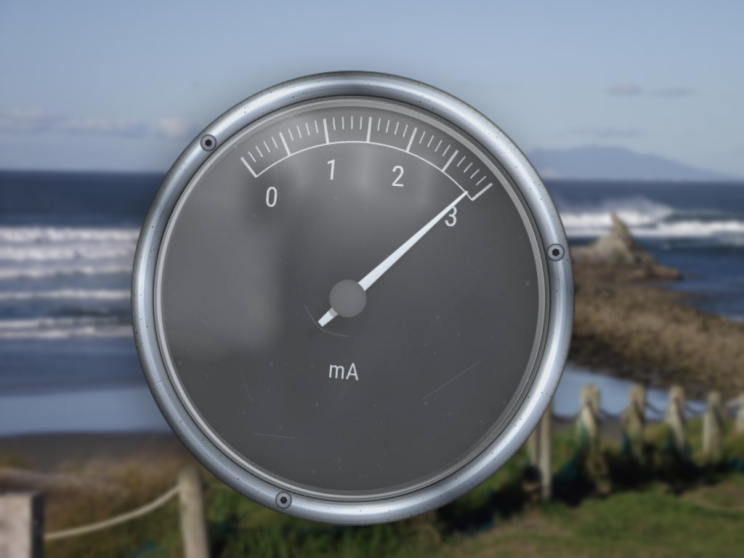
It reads 2.9 mA
